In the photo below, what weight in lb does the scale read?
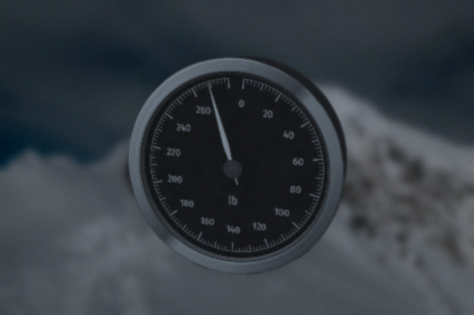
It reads 270 lb
